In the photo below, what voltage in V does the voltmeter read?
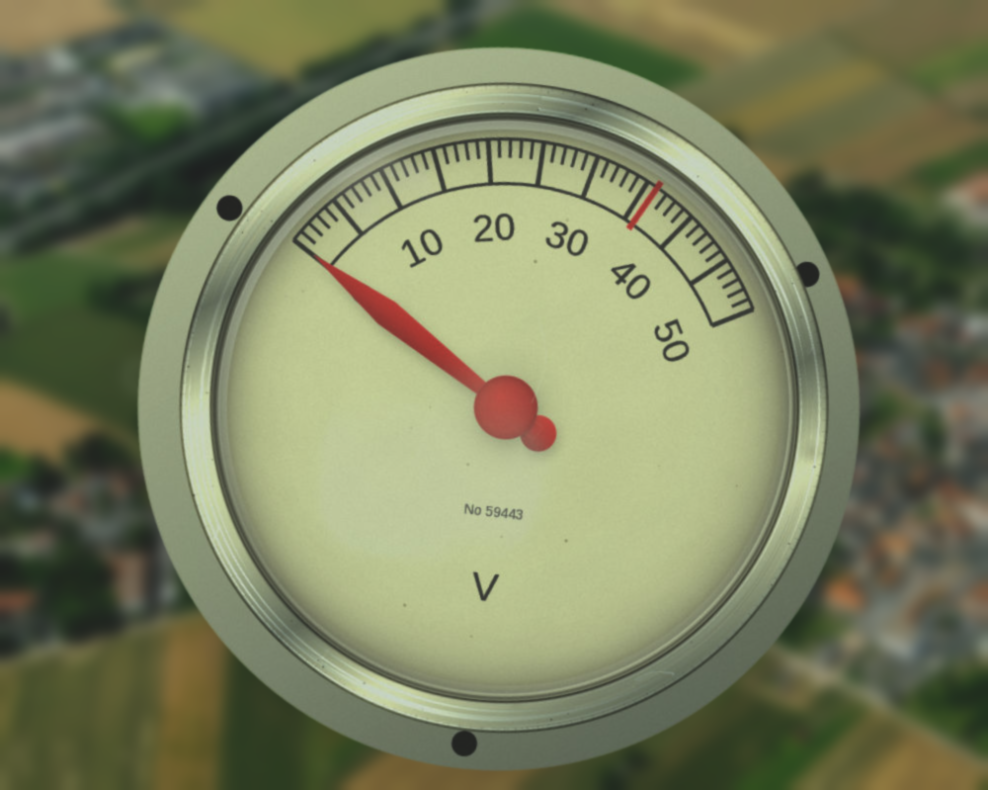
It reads 0 V
